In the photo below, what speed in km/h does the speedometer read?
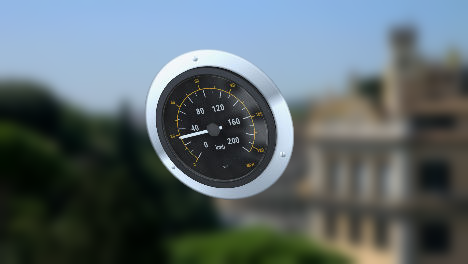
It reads 30 km/h
